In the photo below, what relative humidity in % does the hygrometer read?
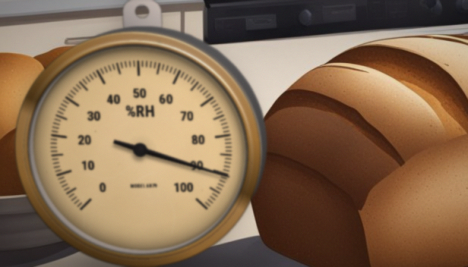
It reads 90 %
